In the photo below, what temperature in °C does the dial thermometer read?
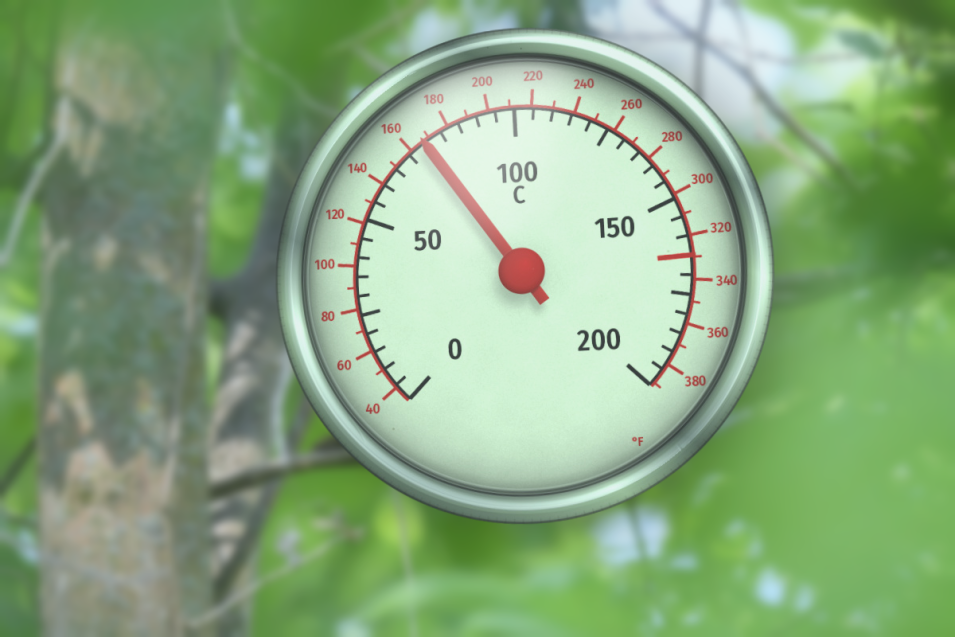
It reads 75 °C
